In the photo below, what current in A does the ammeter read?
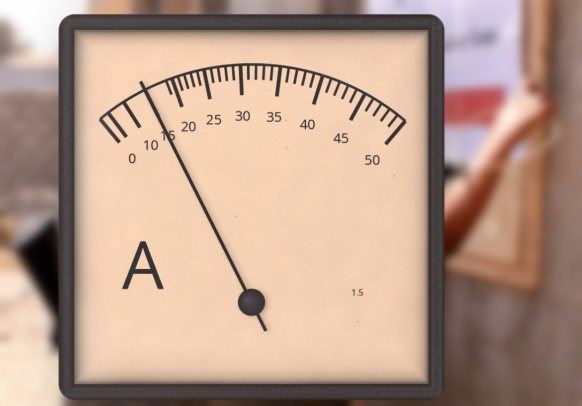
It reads 15 A
